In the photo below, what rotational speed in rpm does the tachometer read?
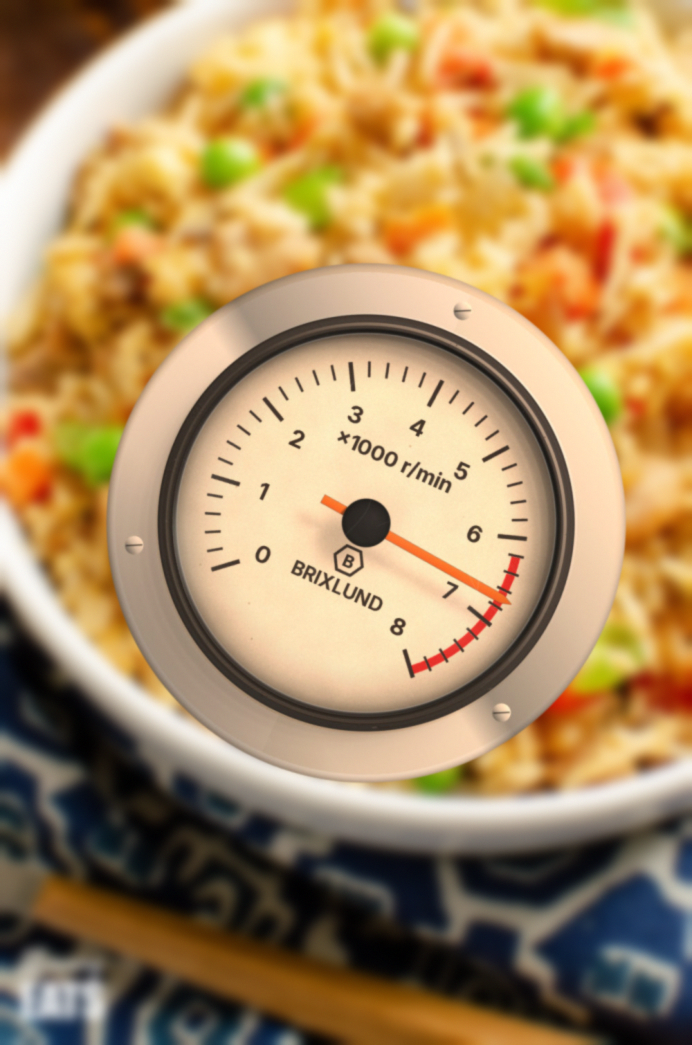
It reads 6700 rpm
